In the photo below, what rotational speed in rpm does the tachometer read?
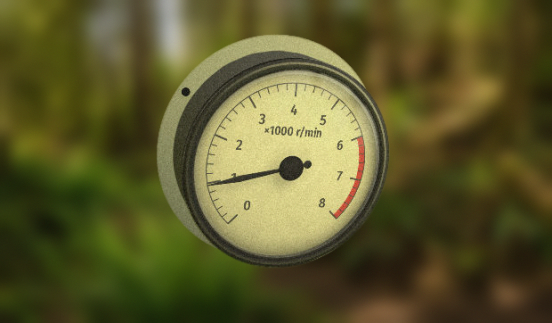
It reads 1000 rpm
